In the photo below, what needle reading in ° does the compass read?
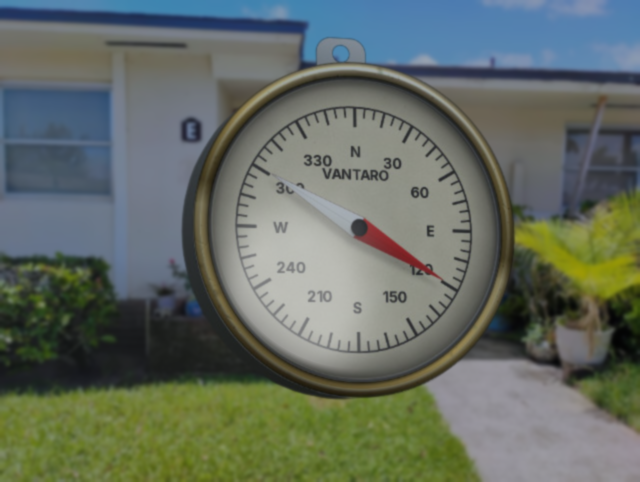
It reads 120 °
